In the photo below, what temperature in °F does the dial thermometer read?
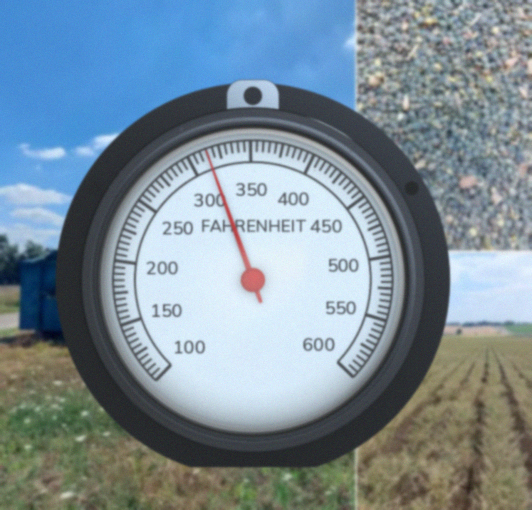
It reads 315 °F
